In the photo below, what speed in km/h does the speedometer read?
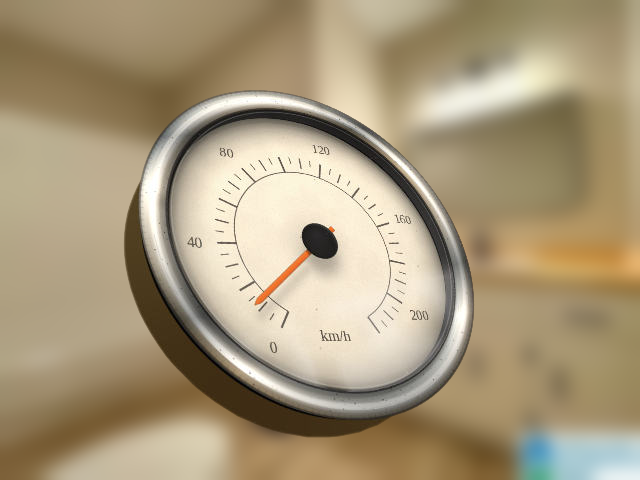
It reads 12.5 km/h
